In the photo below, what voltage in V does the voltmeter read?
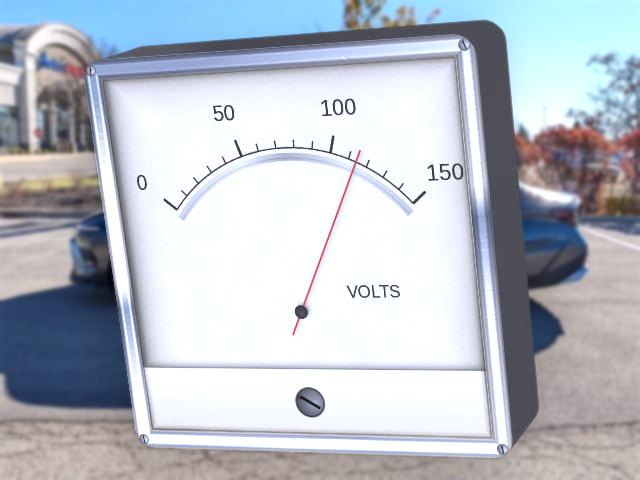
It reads 115 V
